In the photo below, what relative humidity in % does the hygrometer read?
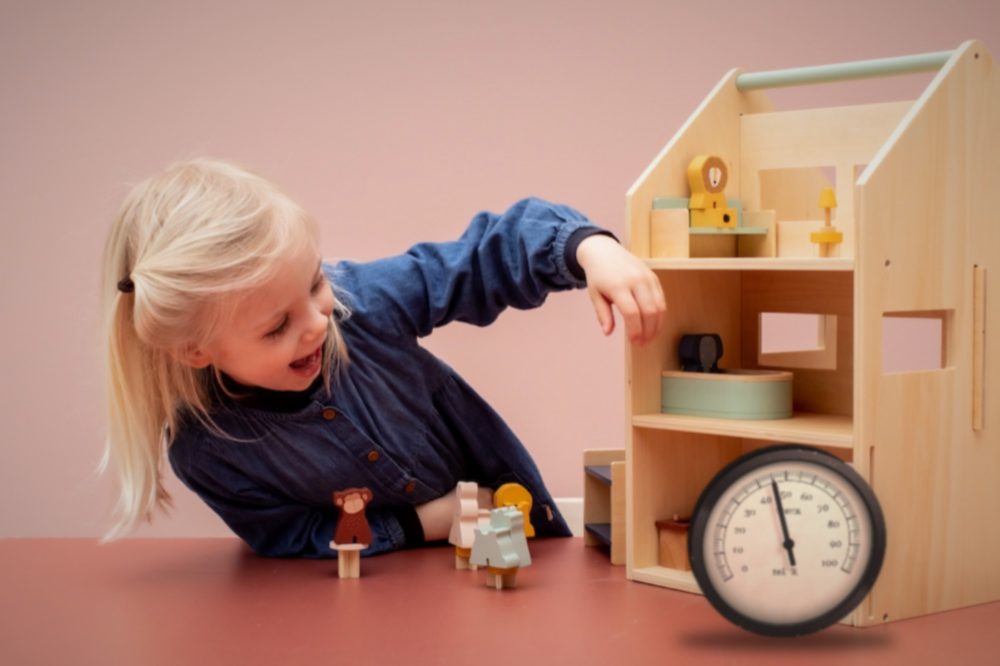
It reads 45 %
